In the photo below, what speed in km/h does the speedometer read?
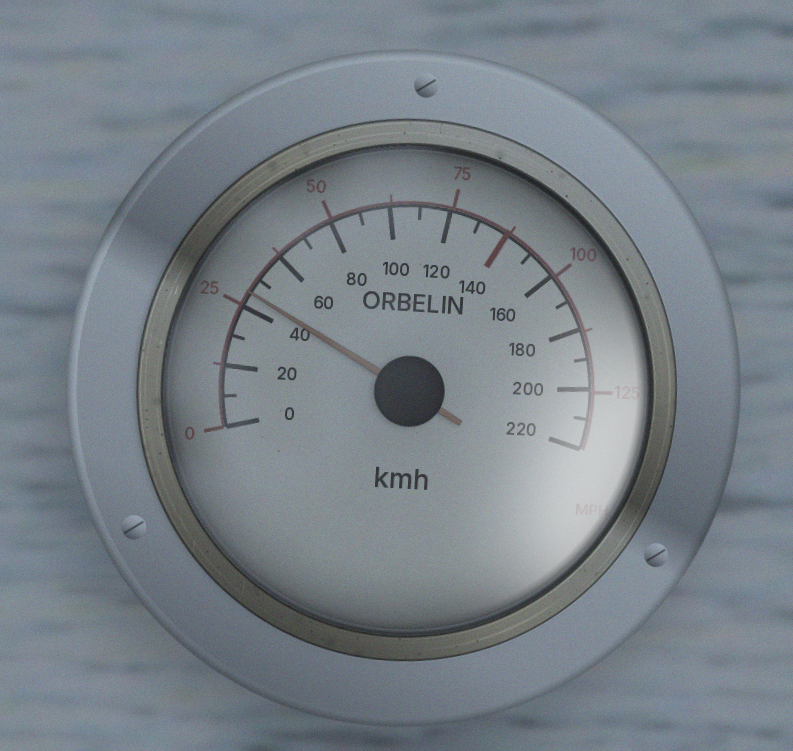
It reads 45 km/h
